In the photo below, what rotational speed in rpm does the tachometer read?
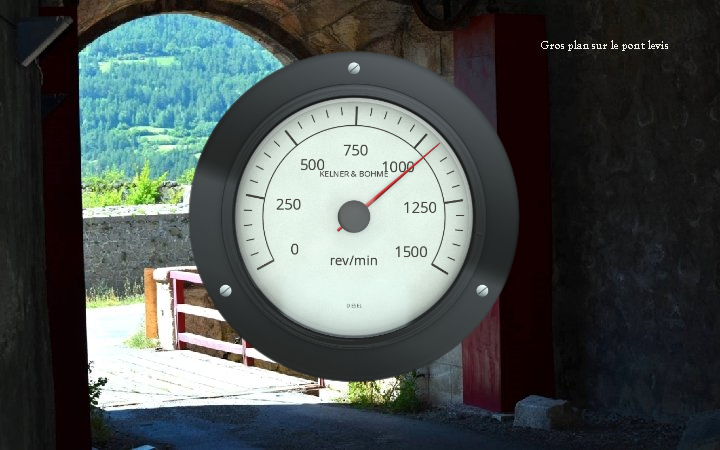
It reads 1050 rpm
